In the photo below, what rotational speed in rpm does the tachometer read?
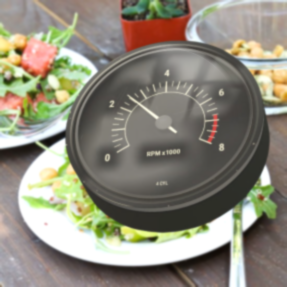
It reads 2500 rpm
